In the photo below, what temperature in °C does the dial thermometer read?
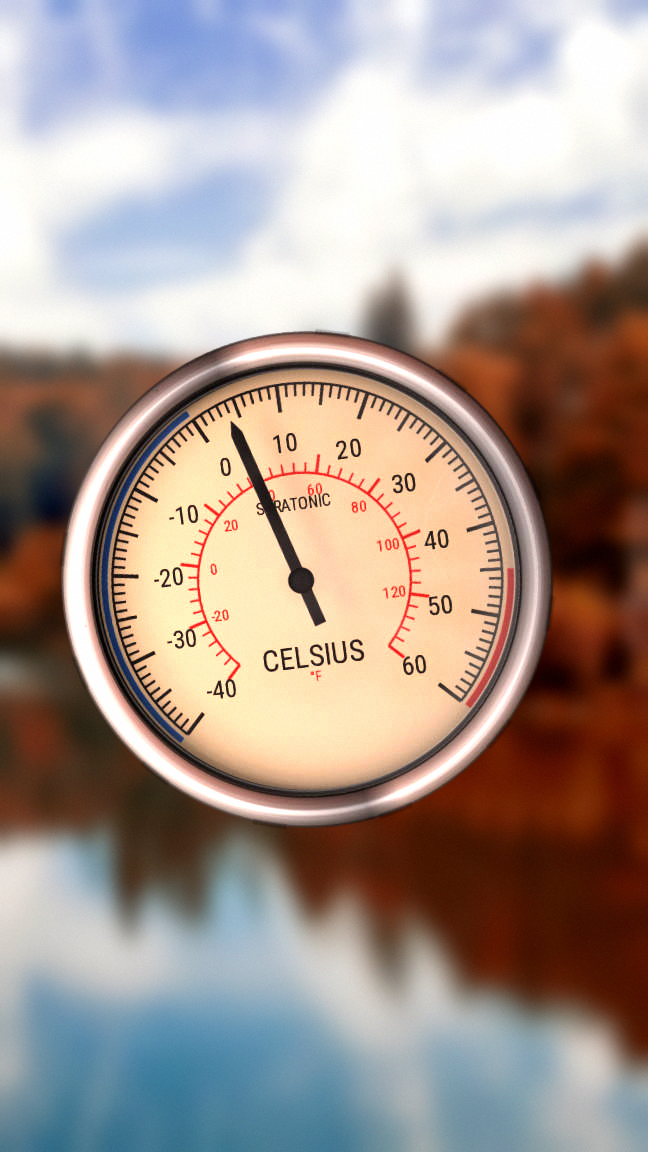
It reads 4 °C
